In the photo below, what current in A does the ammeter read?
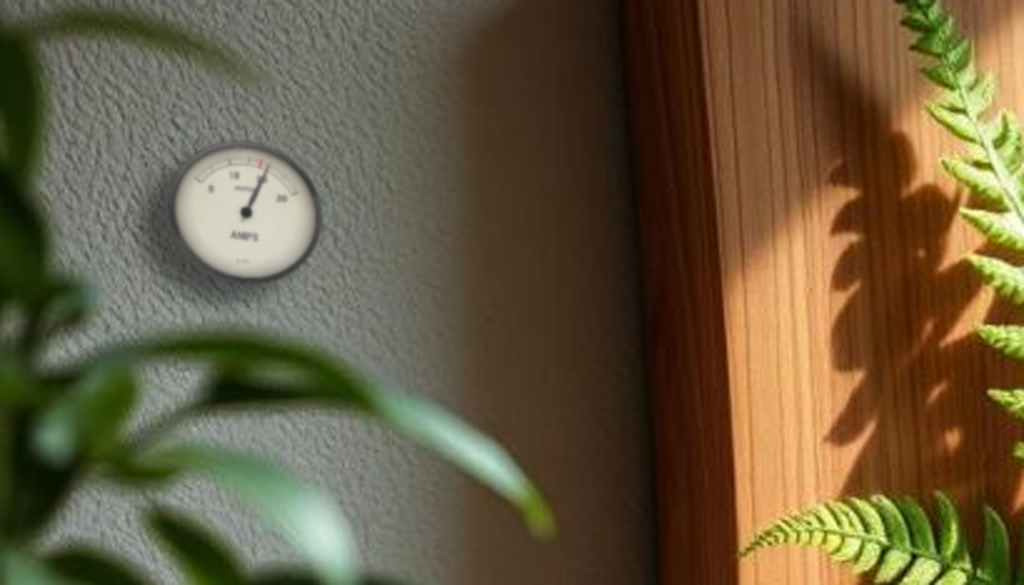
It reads 20 A
